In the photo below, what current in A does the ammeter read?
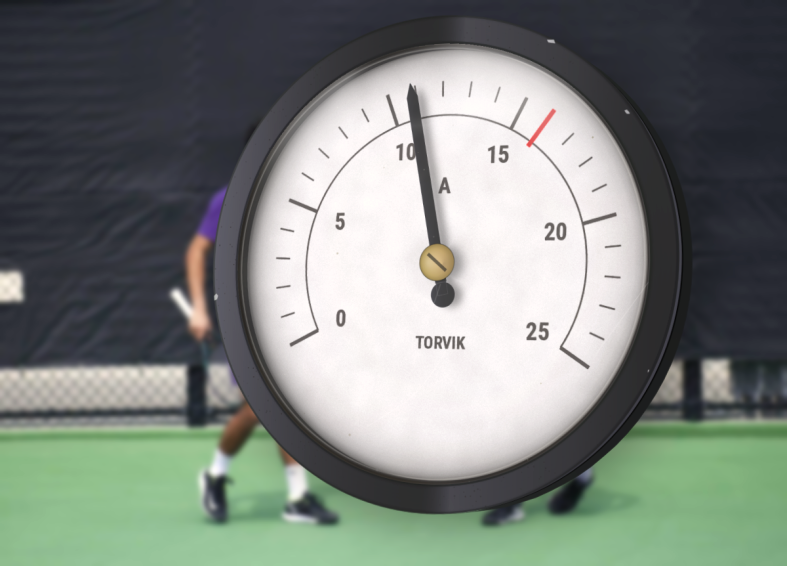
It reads 11 A
